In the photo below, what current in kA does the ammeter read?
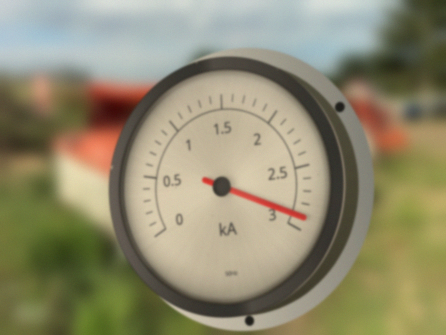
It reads 2.9 kA
